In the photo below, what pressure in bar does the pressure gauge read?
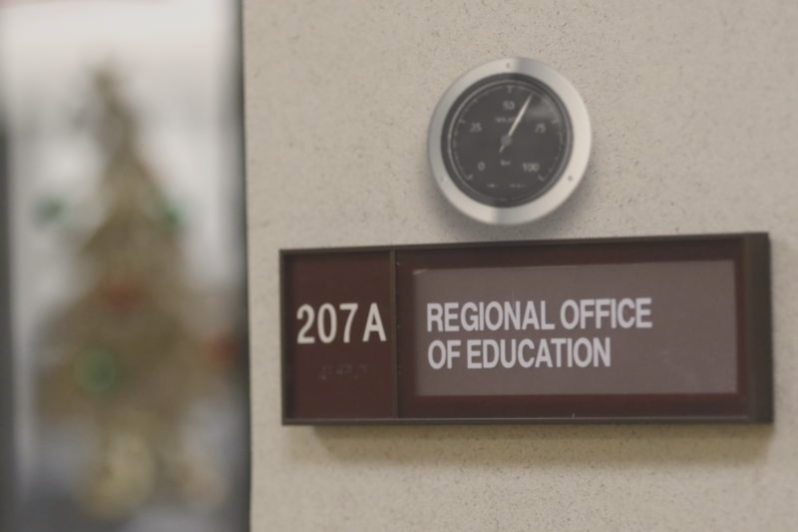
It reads 60 bar
